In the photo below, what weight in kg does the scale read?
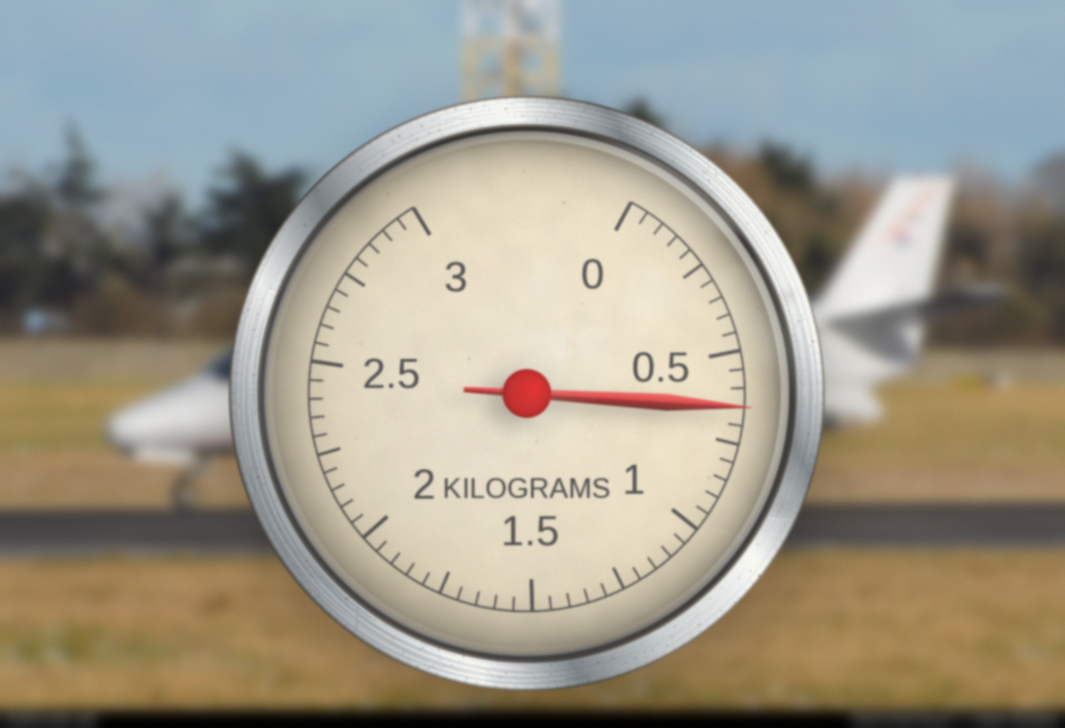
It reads 0.65 kg
